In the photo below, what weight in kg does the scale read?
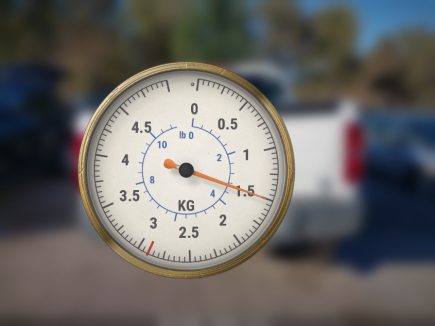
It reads 1.5 kg
